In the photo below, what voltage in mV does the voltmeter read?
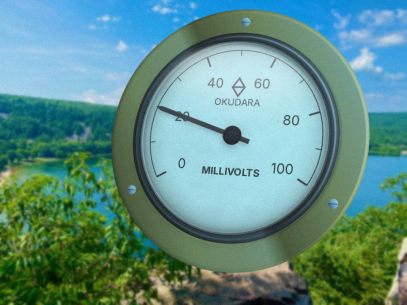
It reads 20 mV
